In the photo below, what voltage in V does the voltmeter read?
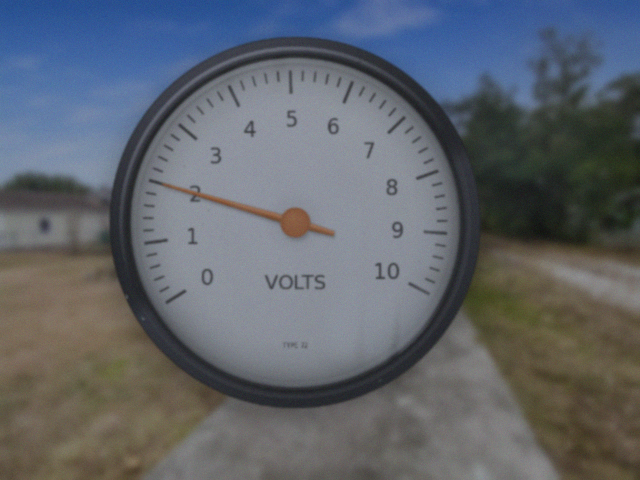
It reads 2 V
